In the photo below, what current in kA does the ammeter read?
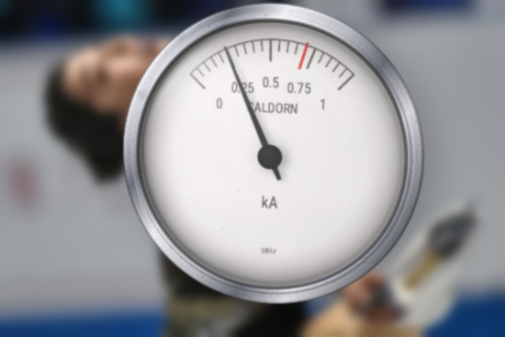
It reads 0.25 kA
